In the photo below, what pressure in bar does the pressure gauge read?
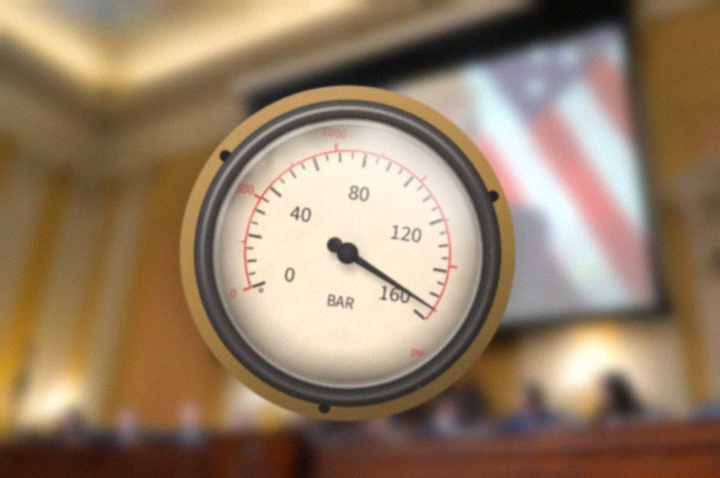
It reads 155 bar
